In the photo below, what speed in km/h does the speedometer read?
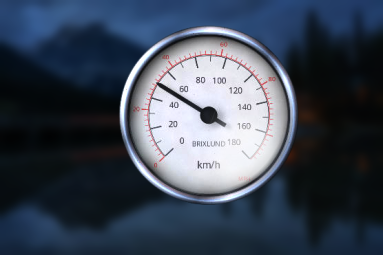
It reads 50 km/h
